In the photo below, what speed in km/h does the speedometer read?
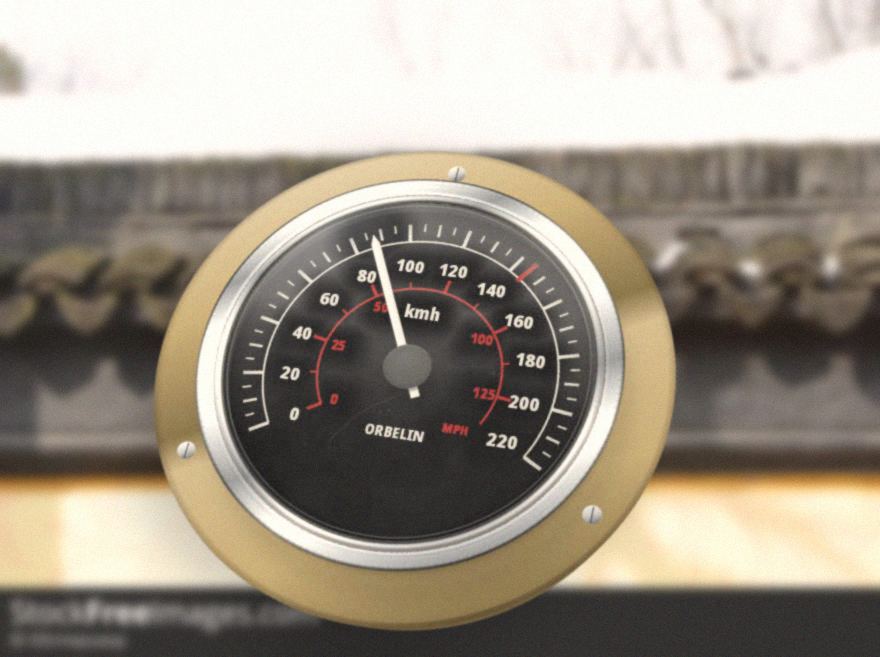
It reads 87.5 km/h
